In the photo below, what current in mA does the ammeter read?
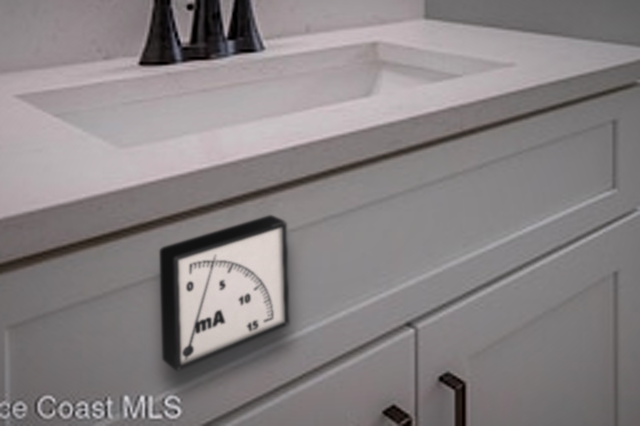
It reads 2.5 mA
